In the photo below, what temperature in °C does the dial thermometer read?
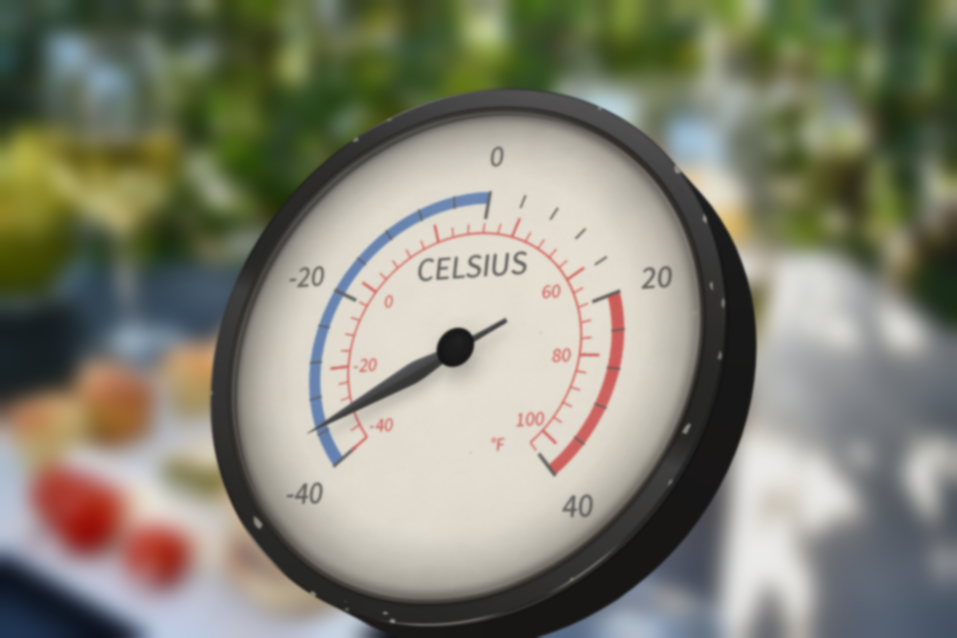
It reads -36 °C
